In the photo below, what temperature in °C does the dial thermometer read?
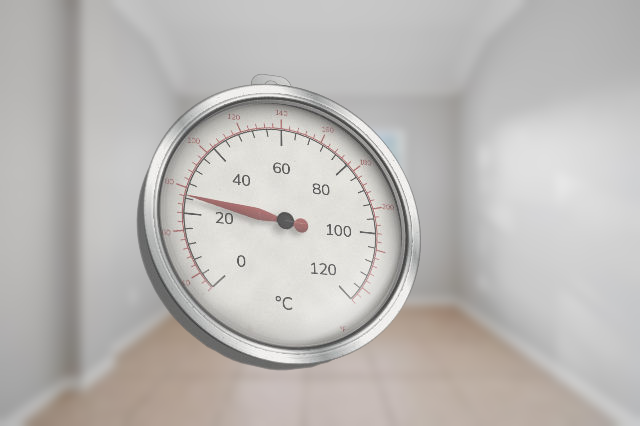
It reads 24 °C
